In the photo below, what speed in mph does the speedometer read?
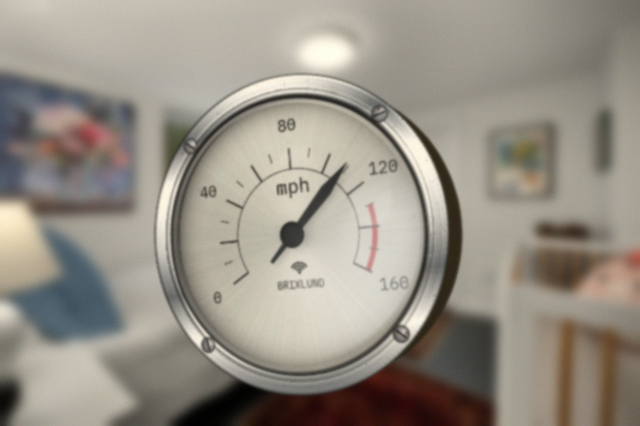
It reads 110 mph
